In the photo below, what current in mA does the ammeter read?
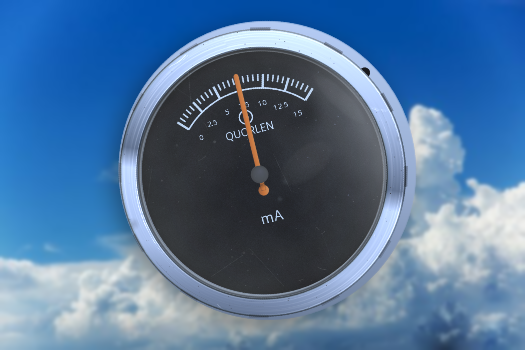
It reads 7.5 mA
